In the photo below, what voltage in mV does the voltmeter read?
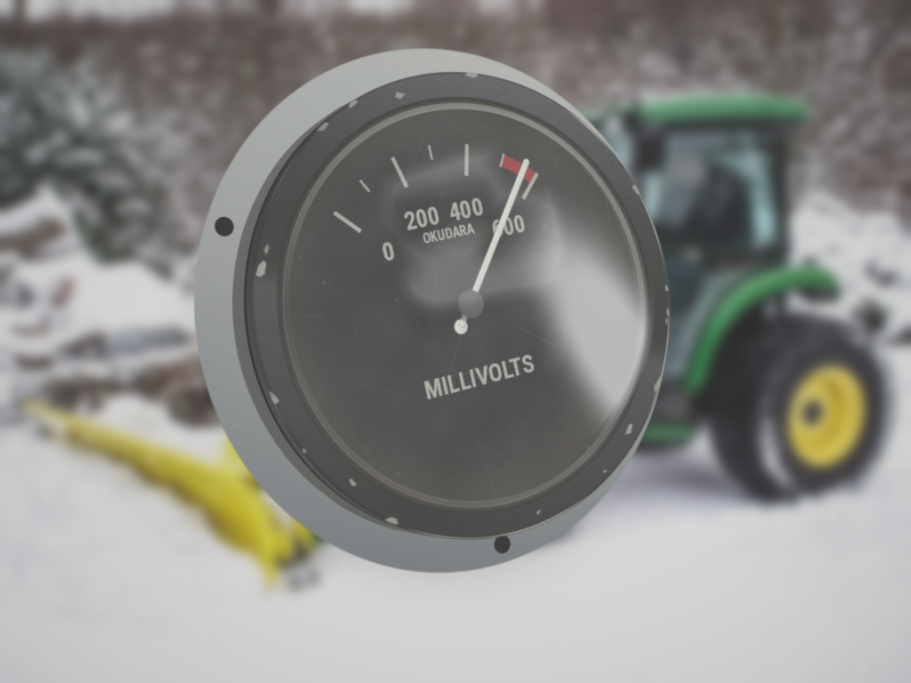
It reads 550 mV
